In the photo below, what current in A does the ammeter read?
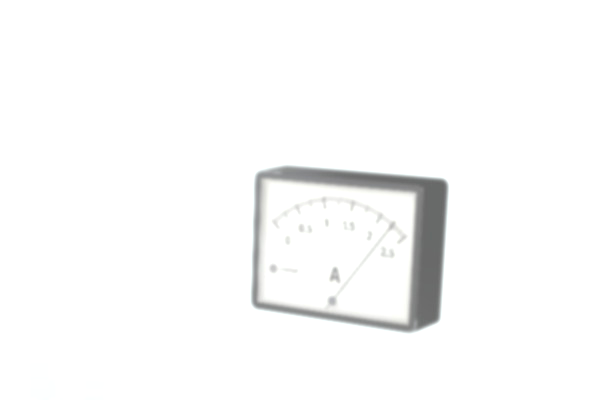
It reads 2.25 A
